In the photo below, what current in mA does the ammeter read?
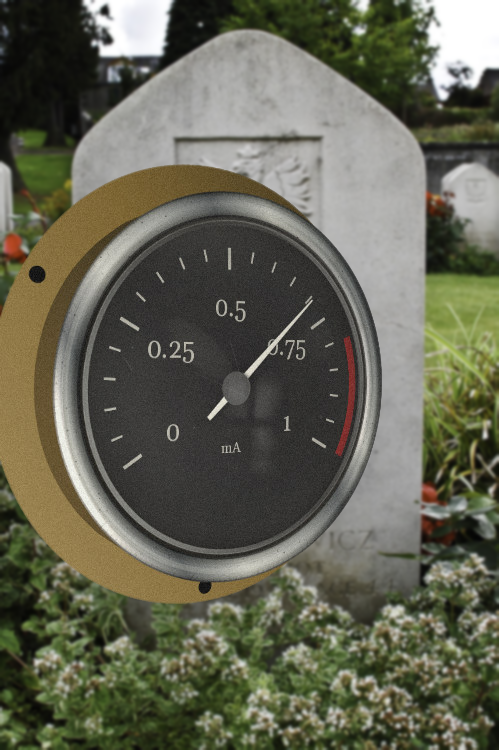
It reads 0.7 mA
